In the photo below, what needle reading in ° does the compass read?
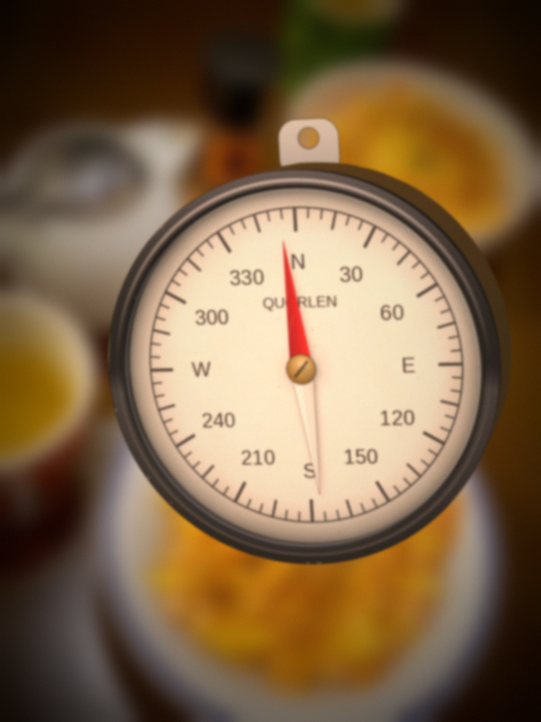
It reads 355 °
